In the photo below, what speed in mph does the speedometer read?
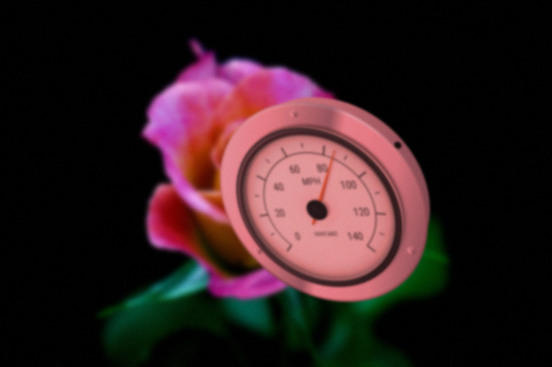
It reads 85 mph
